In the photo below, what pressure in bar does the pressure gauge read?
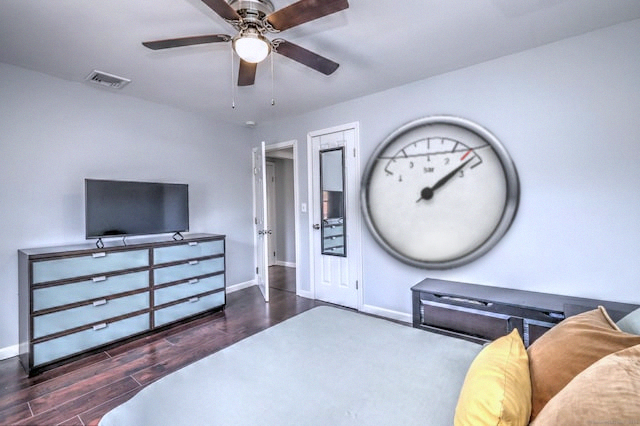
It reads 2.75 bar
